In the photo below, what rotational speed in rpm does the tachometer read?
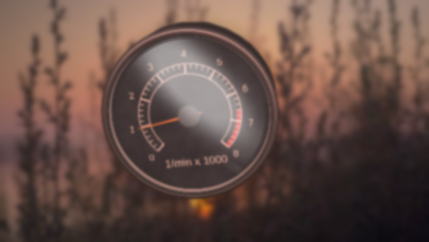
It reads 1000 rpm
